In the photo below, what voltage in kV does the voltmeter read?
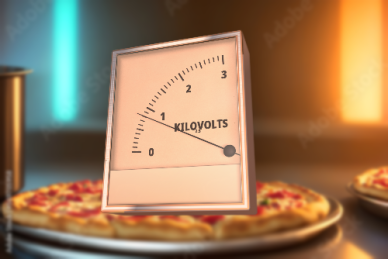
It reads 0.8 kV
